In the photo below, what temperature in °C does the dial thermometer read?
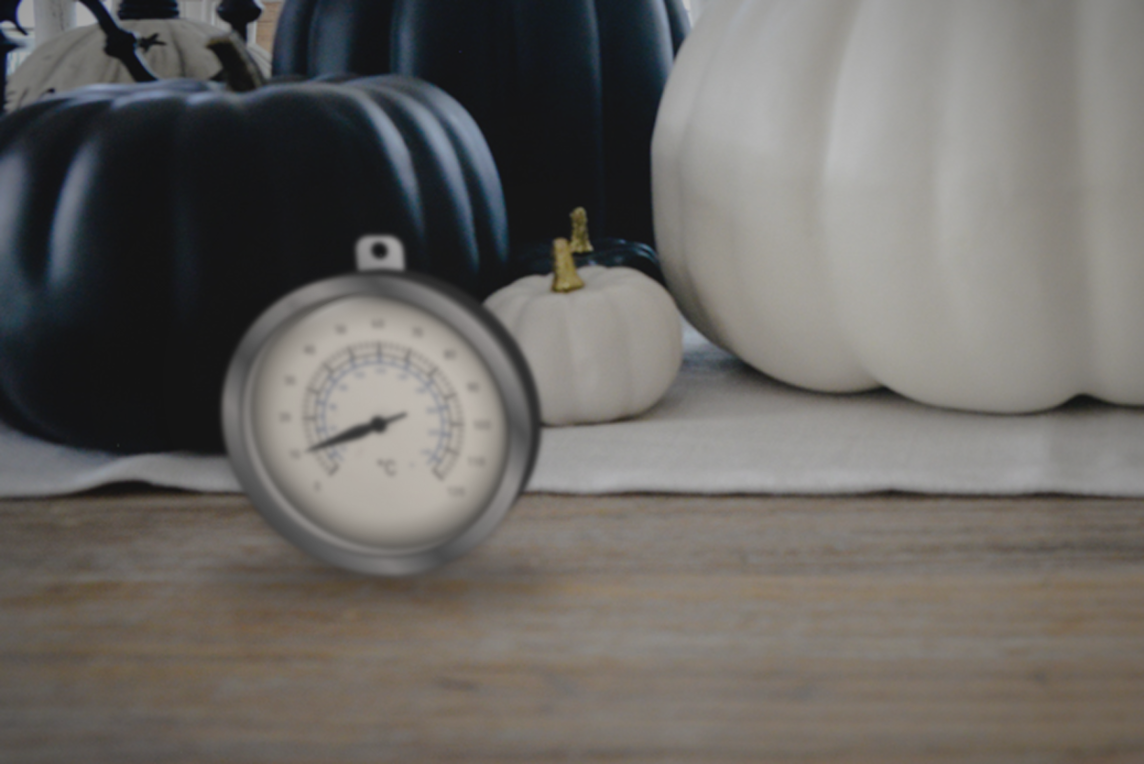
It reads 10 °C
